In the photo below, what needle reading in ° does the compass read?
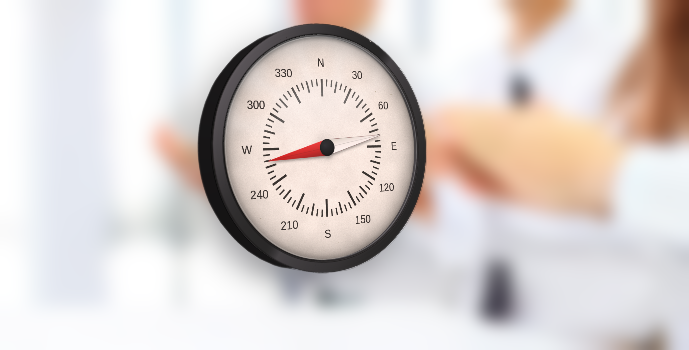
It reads 260 °
